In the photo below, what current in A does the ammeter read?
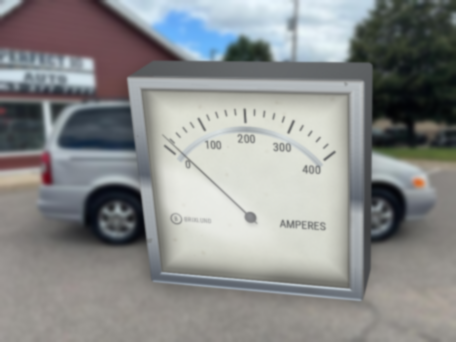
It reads 20 A
